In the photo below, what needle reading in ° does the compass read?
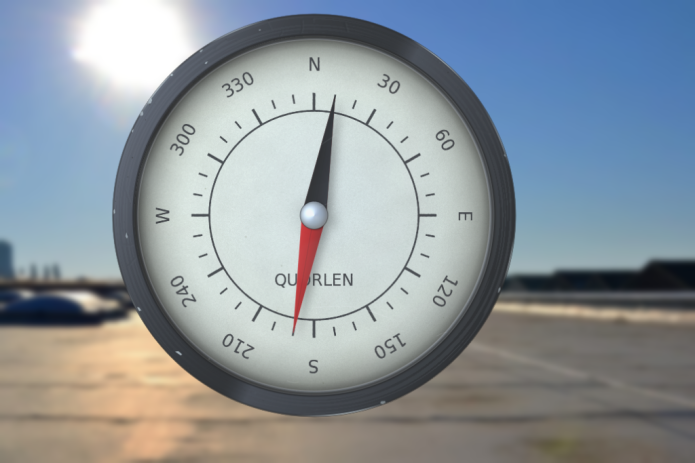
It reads 190 °
